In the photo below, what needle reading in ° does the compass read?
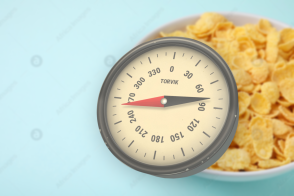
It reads 260 °
